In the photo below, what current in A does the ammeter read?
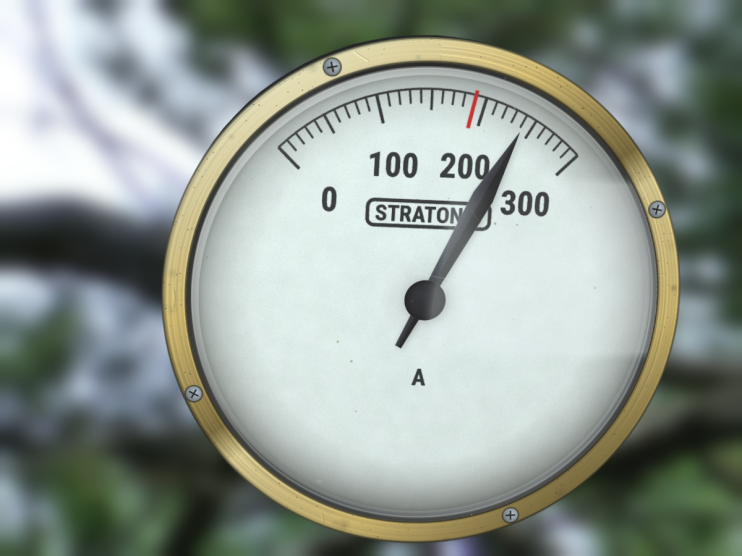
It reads 240 A
